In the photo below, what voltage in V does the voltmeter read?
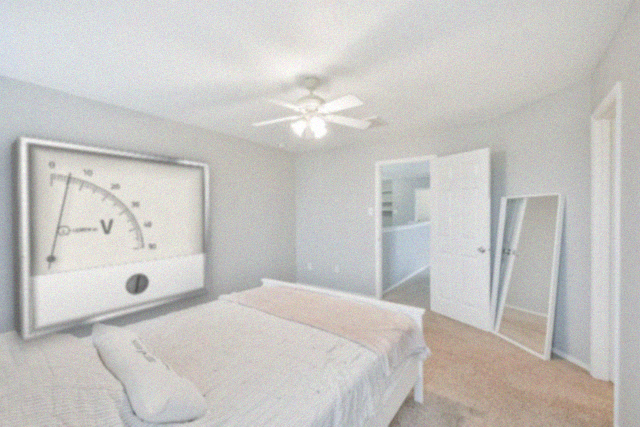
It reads 5 V
